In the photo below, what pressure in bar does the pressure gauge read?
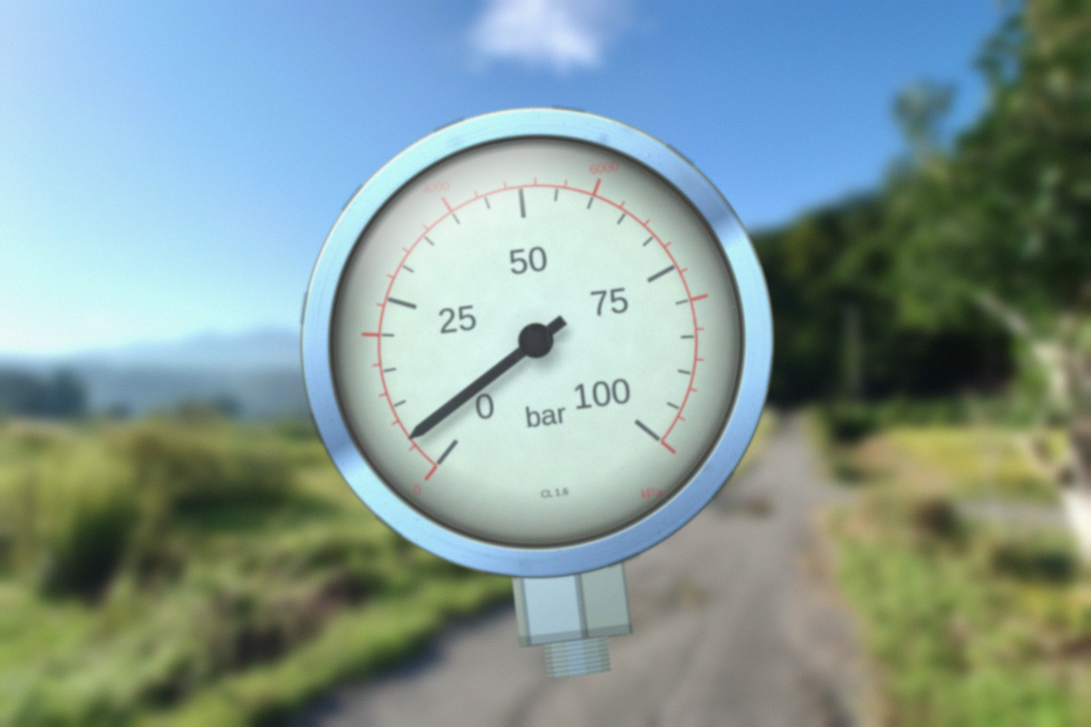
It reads 5 bar
